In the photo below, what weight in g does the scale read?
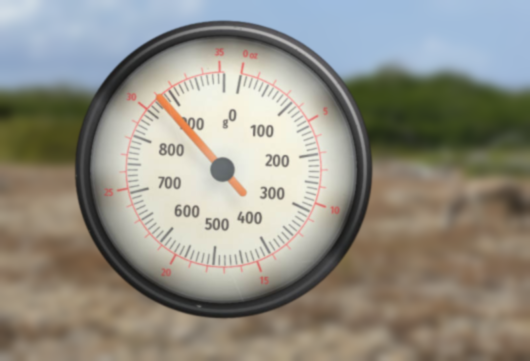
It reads 880 g
